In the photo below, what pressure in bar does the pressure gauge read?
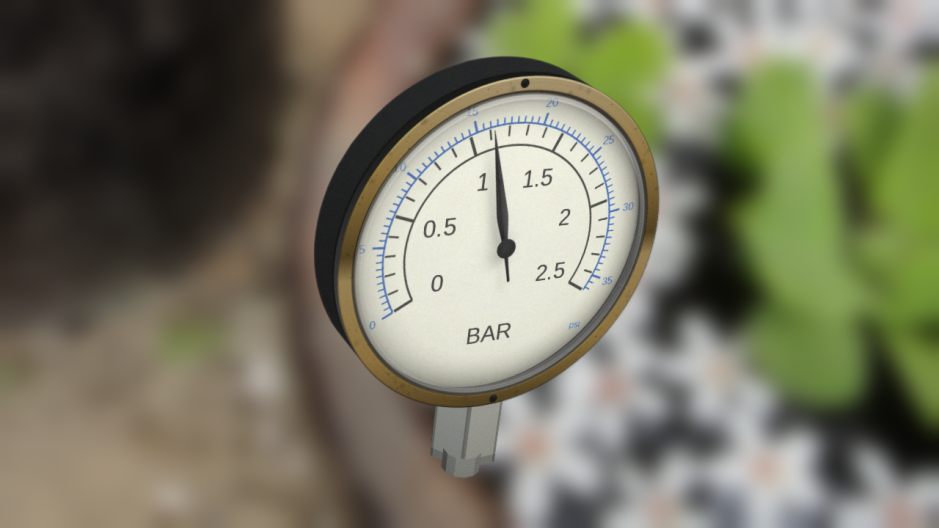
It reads 1.1 bar
